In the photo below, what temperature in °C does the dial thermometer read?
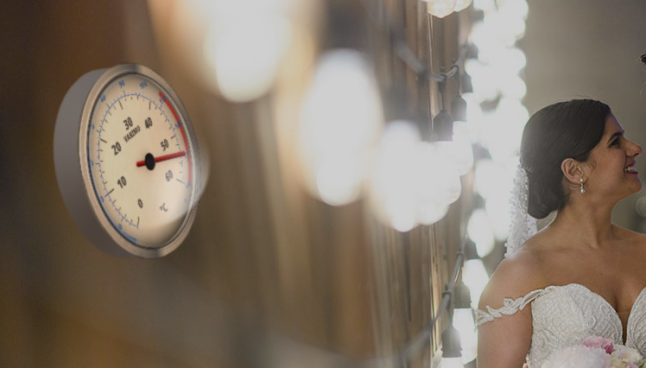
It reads 54 °C
